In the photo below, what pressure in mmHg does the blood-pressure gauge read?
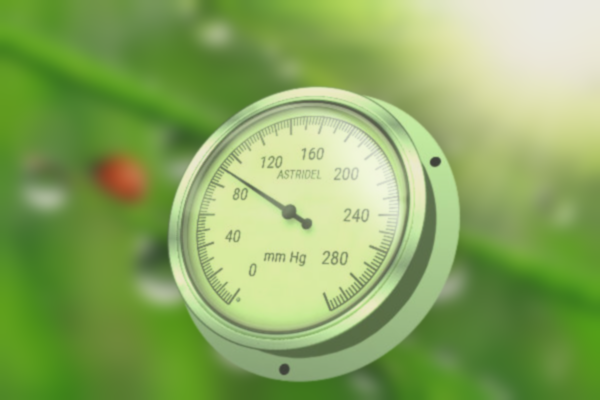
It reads 90 mmHg
